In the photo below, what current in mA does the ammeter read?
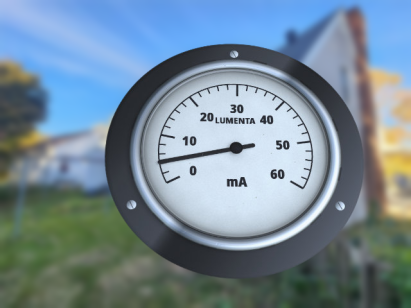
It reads 4 mA
